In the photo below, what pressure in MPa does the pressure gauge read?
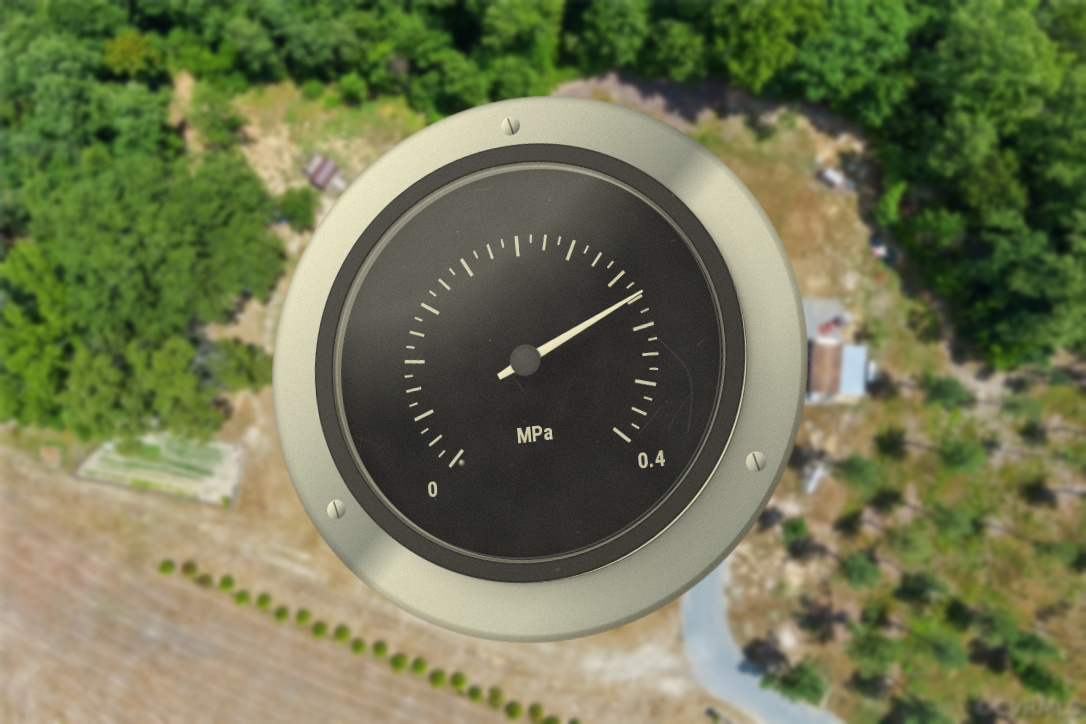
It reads 0.3 MPa
